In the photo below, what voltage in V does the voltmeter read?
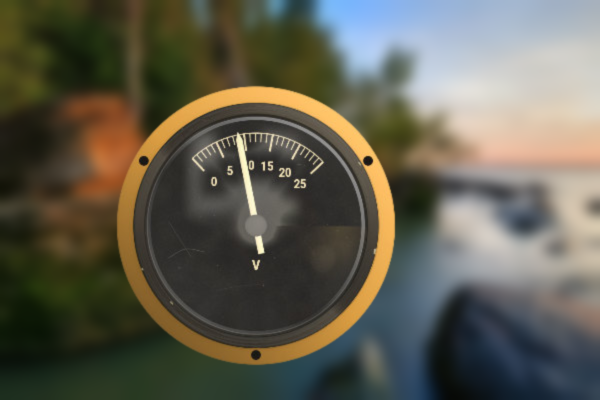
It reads 9 V
